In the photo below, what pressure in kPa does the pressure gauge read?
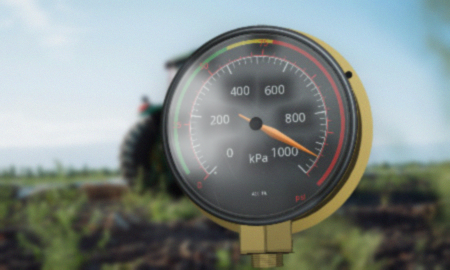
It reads 940 kPa
